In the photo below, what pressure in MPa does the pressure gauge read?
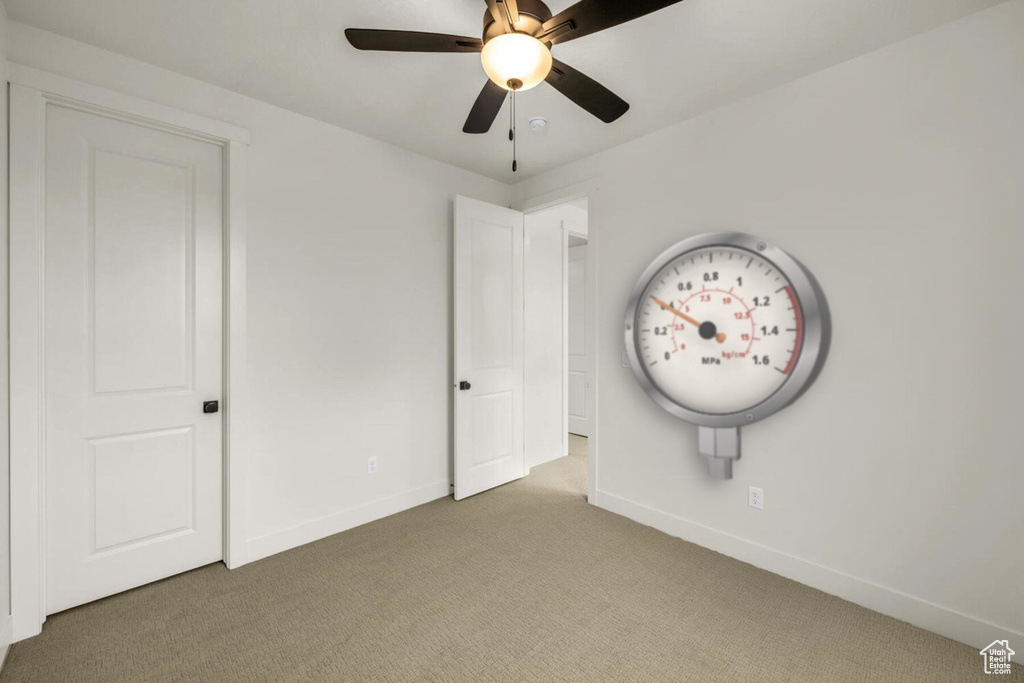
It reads 0.4 MPa
